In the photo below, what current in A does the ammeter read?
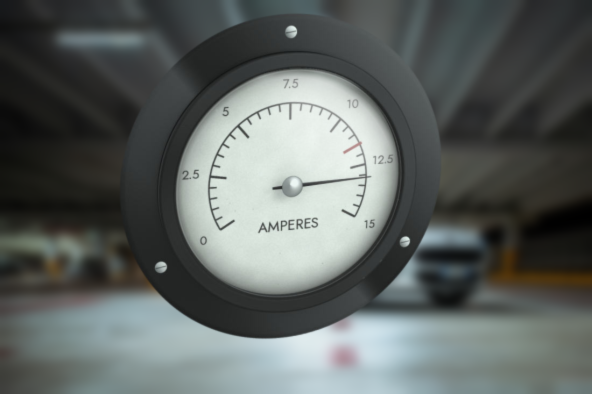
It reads 13 A
